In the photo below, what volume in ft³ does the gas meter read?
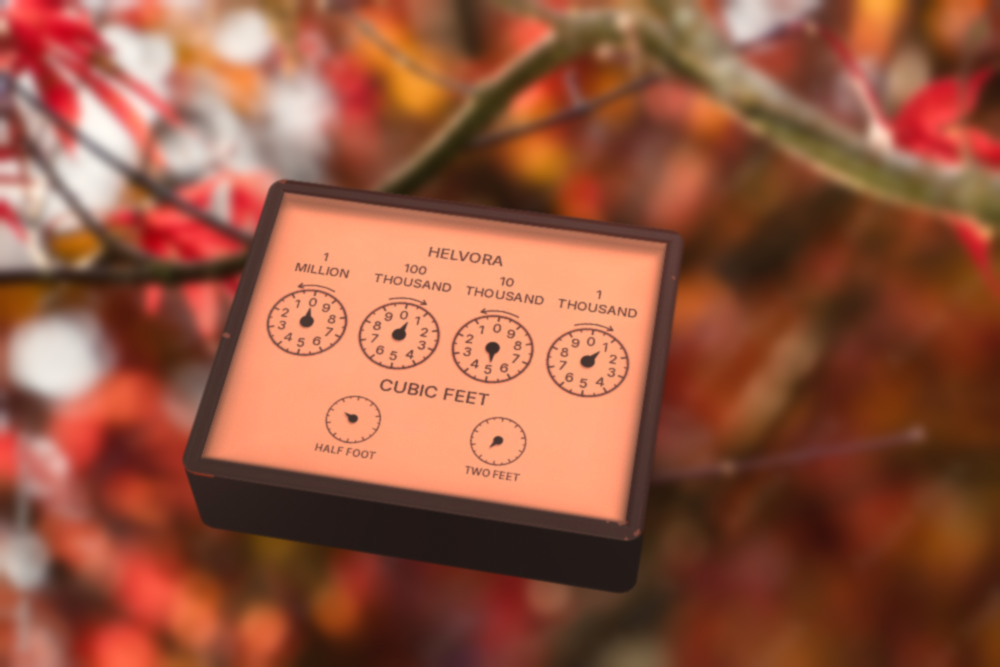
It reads 5100 ft³
